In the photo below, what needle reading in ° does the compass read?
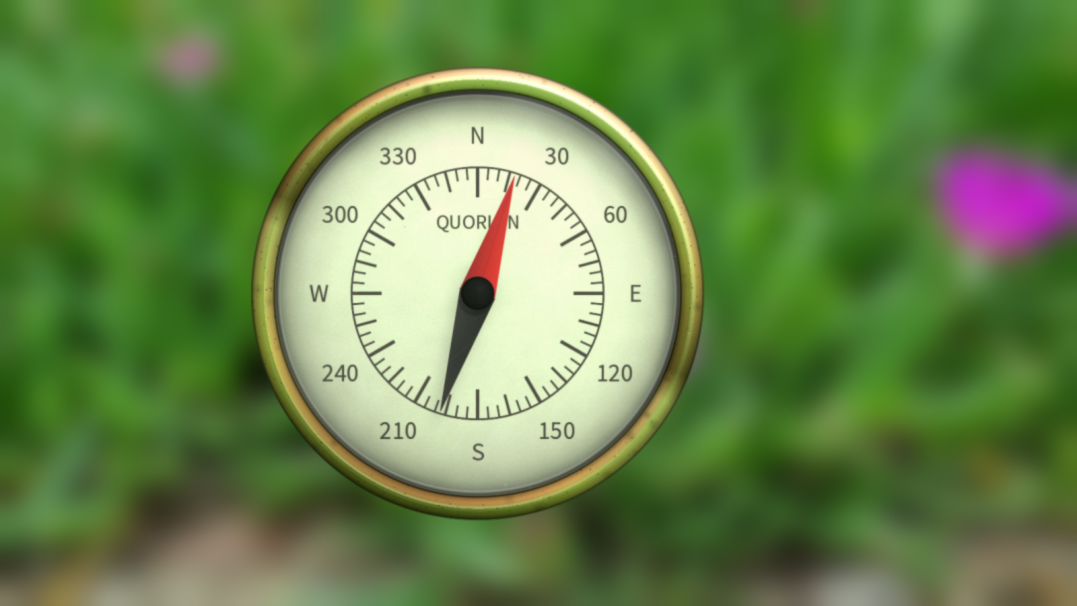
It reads 17.5 °
